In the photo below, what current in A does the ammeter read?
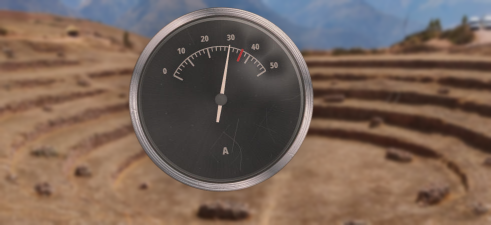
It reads 30 A
